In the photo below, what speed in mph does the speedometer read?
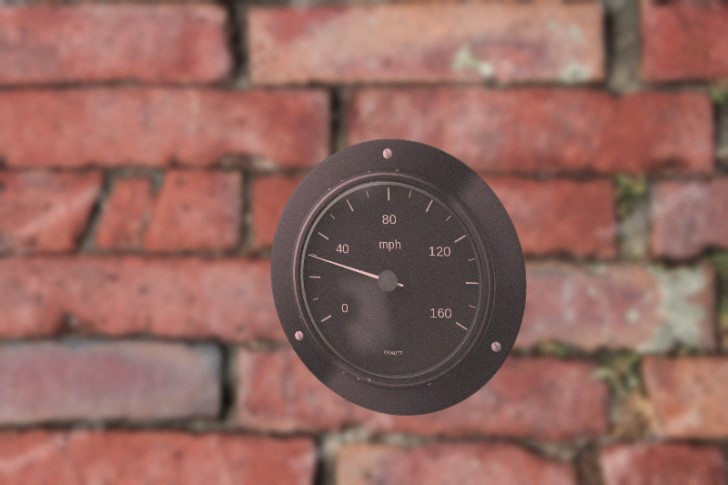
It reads 30 mph
